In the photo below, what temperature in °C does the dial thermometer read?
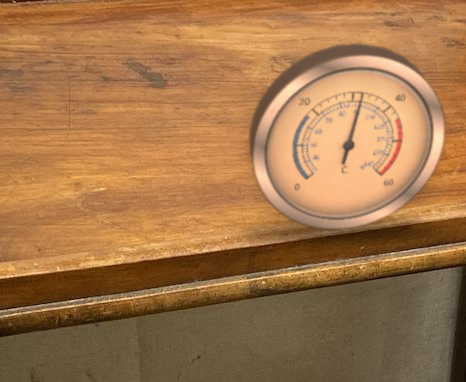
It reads 32 °C
